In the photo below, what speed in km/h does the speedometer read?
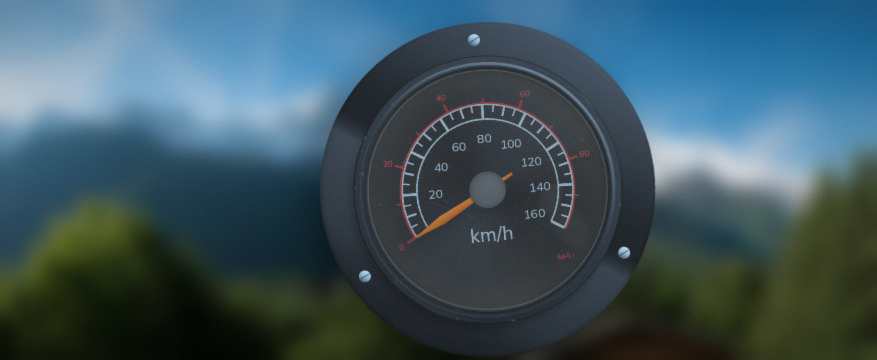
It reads 0 km/h
